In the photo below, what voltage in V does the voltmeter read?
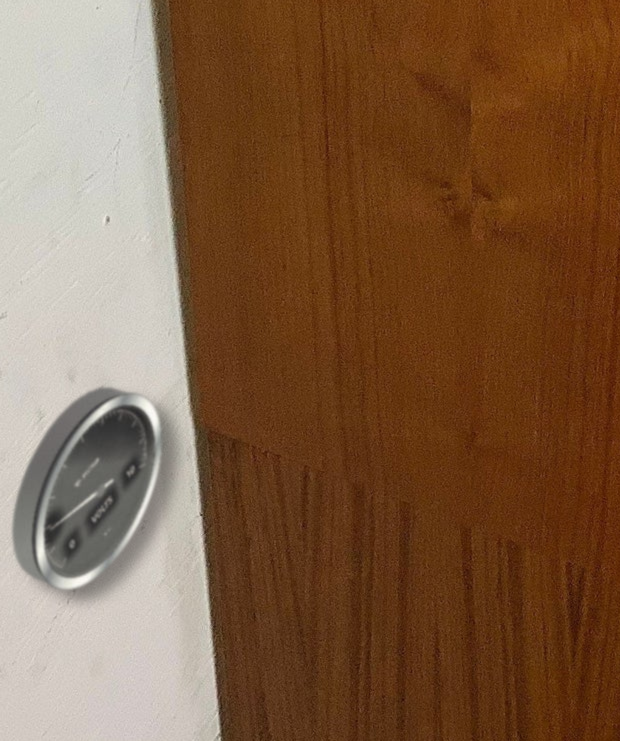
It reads 2 V
